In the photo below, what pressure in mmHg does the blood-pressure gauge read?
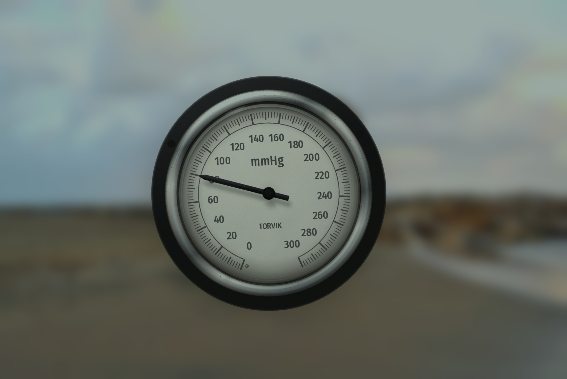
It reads 80 mmHg
